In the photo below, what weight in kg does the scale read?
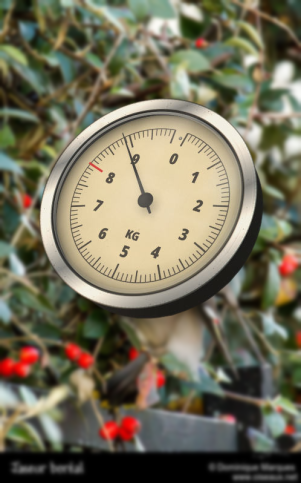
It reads 8.9 kg
